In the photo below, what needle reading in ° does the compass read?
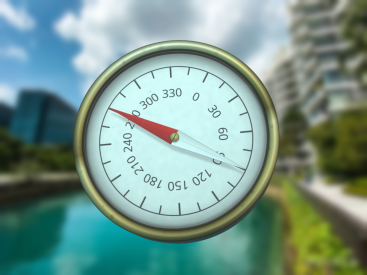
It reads 270 °
